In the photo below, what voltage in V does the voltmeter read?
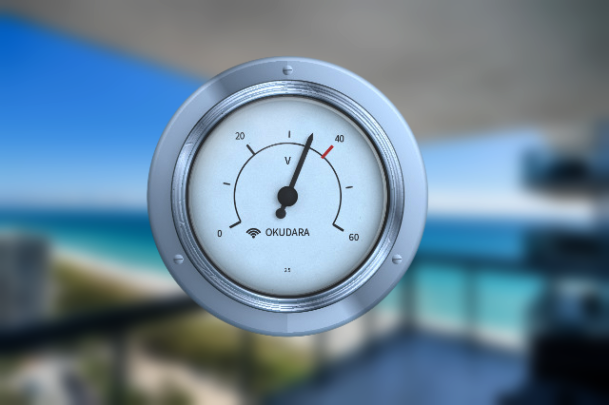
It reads 35 V
